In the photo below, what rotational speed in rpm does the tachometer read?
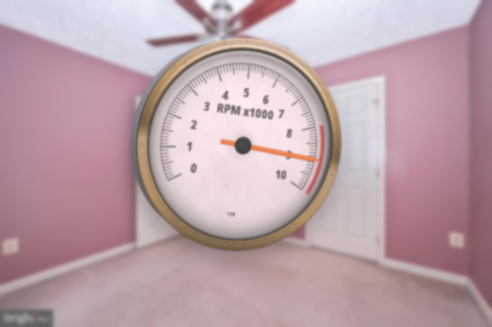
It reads 9000 rpm
